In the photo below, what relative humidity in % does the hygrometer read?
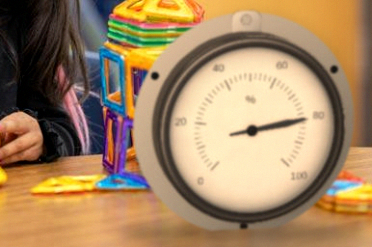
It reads 80 %
